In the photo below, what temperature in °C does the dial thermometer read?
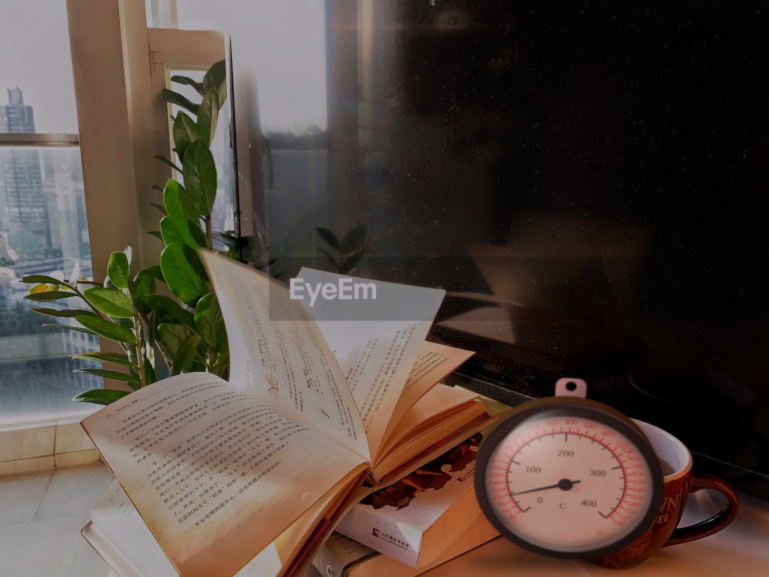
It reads 40 °C
